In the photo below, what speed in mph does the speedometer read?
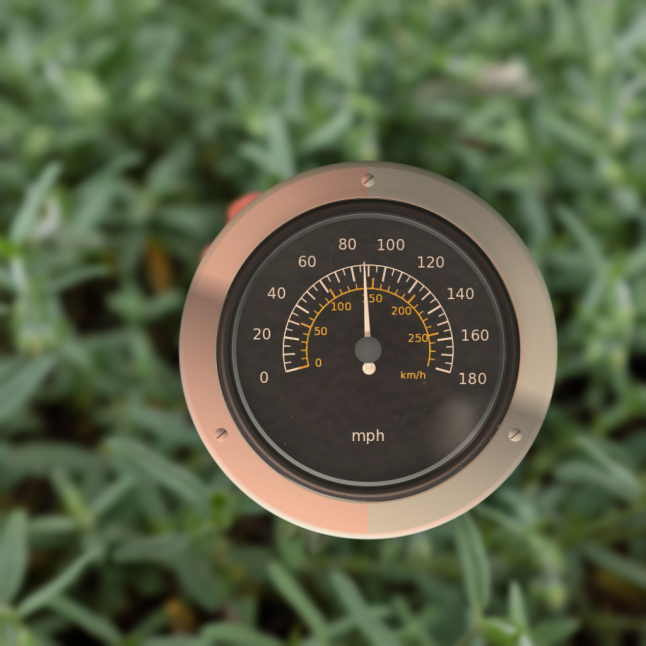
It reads 87.5 mph
